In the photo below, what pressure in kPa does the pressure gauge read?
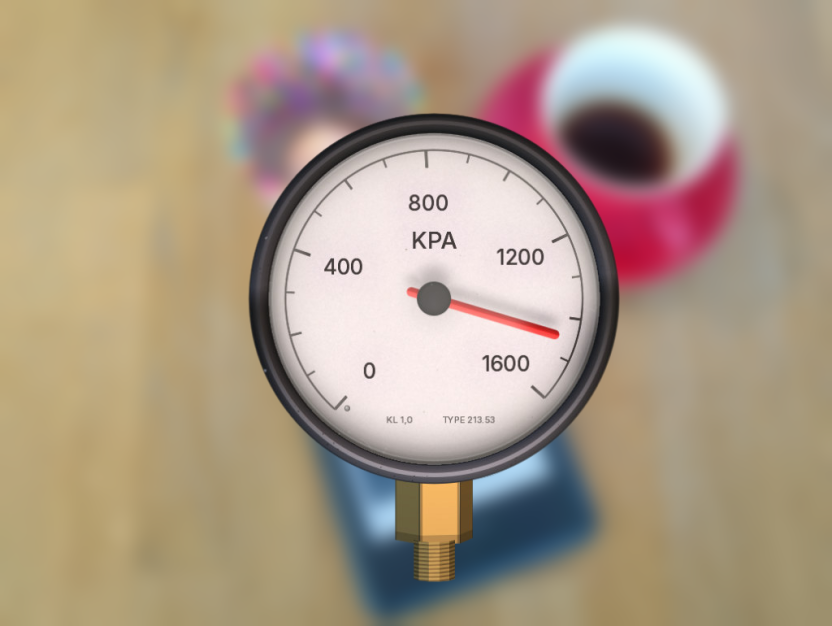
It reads 1450 kPa
